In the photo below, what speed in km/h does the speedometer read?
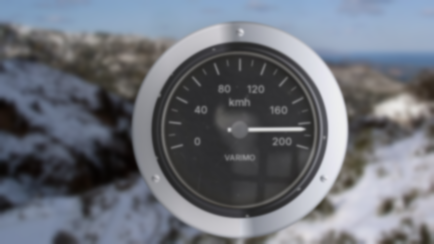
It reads 185 km/h
